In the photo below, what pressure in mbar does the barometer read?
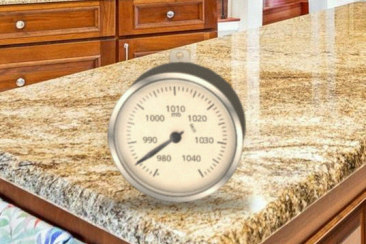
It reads 985 mbar
